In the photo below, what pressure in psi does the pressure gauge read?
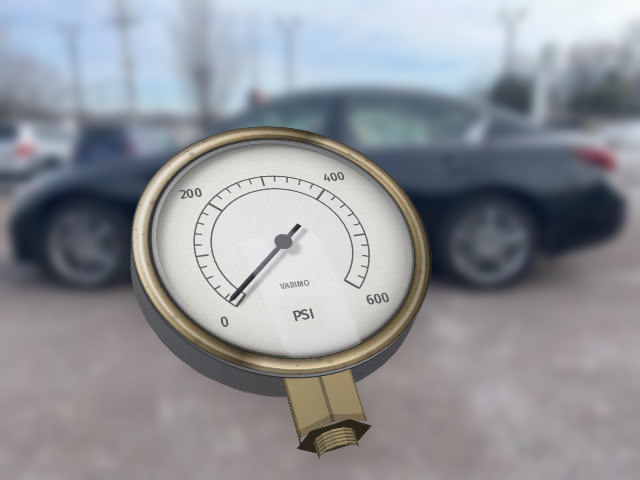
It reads 10 psi
